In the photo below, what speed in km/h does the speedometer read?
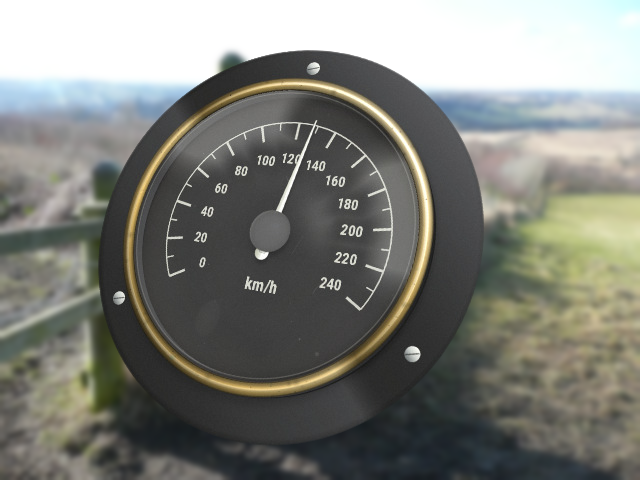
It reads 130 km/h
